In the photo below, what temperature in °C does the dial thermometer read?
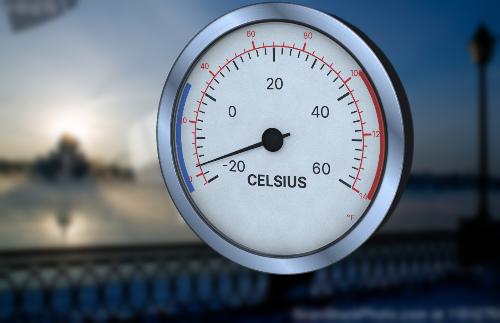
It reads -16 °C
